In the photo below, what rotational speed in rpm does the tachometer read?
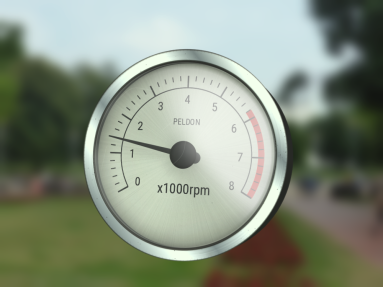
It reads 1400 rpm
